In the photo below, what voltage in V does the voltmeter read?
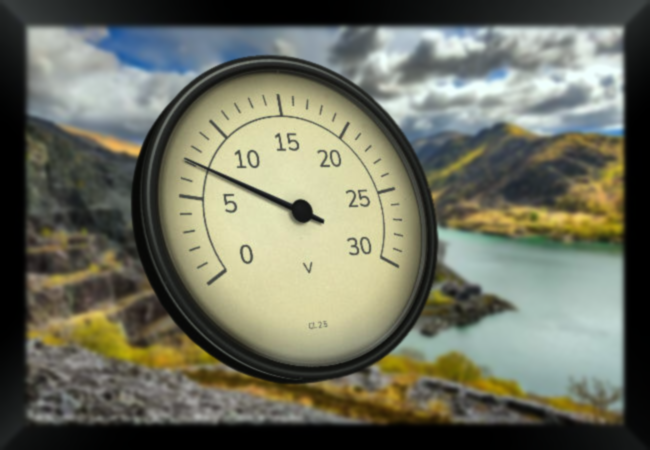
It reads 7 V
